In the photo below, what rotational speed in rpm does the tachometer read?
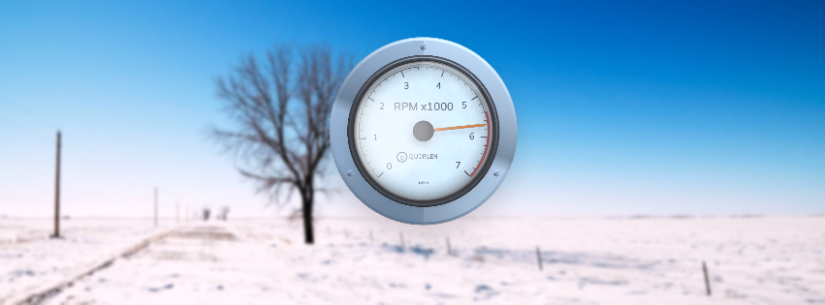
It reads 5700 rpm
